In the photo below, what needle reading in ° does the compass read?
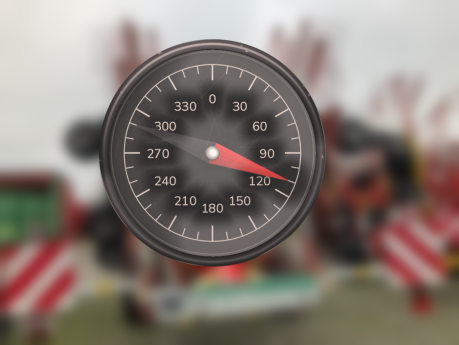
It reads 110 °
